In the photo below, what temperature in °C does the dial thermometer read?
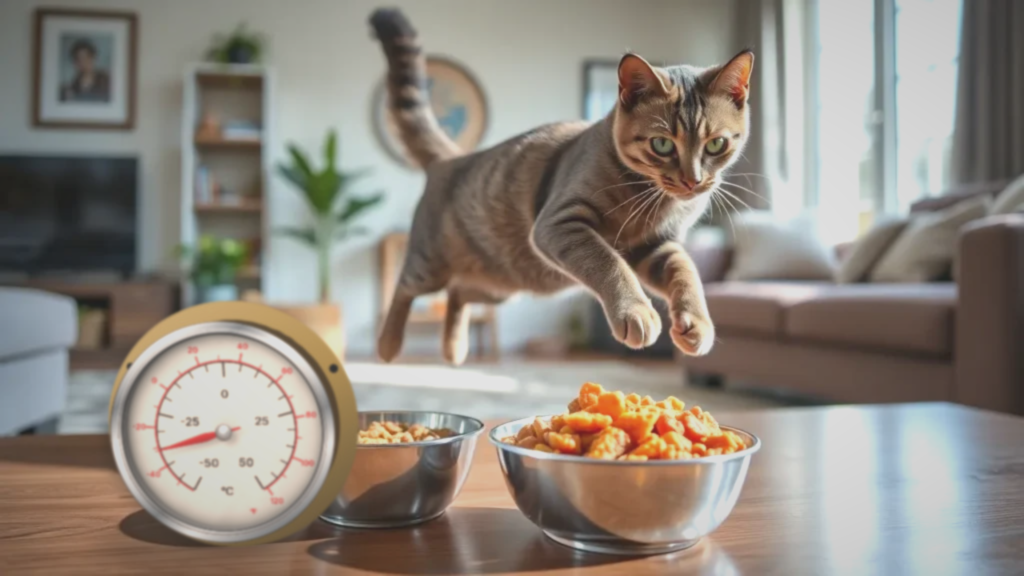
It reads -35 °C
